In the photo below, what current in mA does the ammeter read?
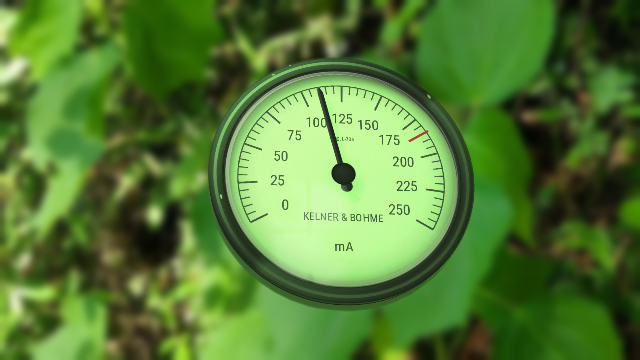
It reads 110 mA
